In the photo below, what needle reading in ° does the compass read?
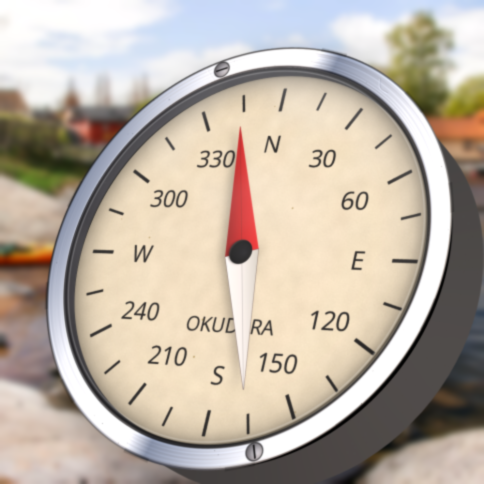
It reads 345 °
